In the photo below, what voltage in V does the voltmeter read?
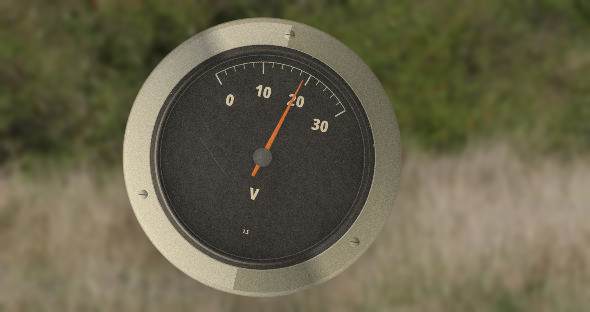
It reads 19 V
